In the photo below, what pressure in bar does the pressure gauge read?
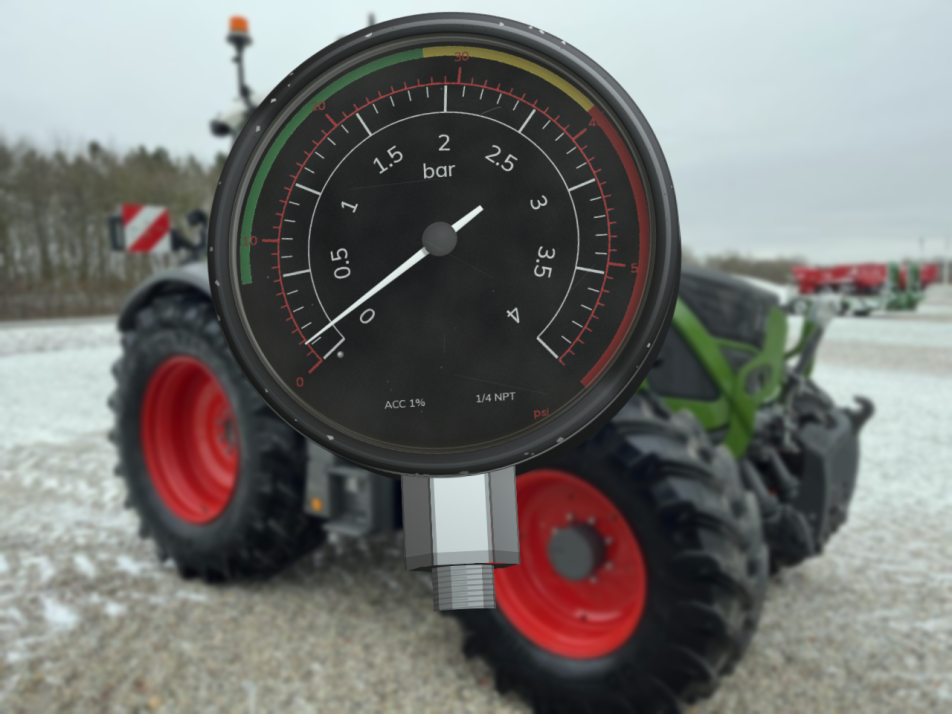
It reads 0.1 bar
